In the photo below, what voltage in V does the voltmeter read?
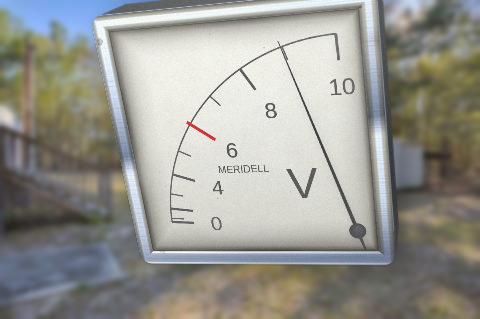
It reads 9 V
